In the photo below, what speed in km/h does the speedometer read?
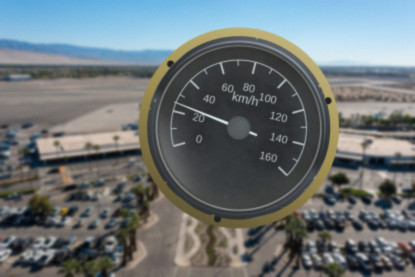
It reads 25 km/h
